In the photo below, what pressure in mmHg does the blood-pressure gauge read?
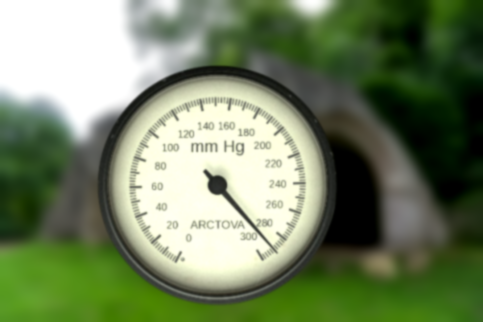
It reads 290 mmHg
